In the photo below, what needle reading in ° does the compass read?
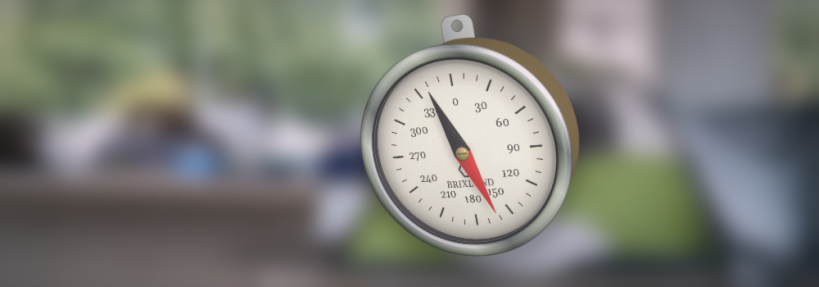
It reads 160 °
